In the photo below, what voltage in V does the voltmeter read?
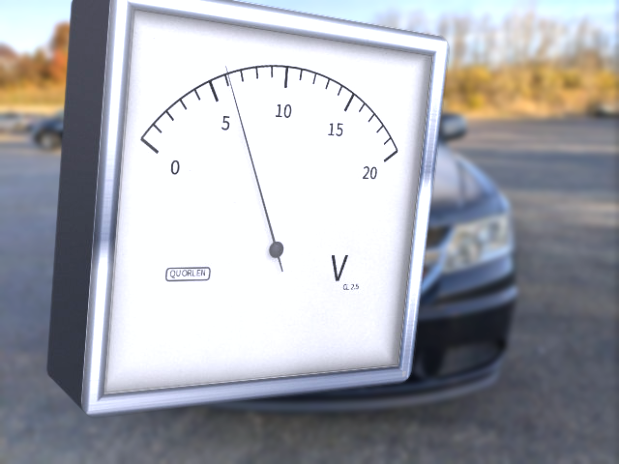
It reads 6 V
